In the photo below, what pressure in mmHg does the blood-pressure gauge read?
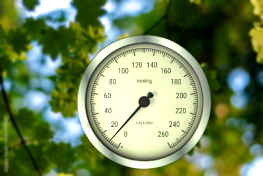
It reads 10 mmHg
